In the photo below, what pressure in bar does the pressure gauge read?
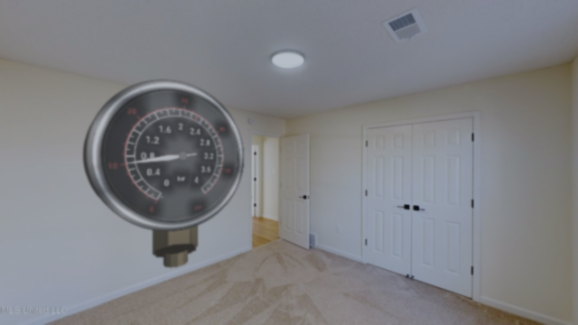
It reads 0.7 bar
